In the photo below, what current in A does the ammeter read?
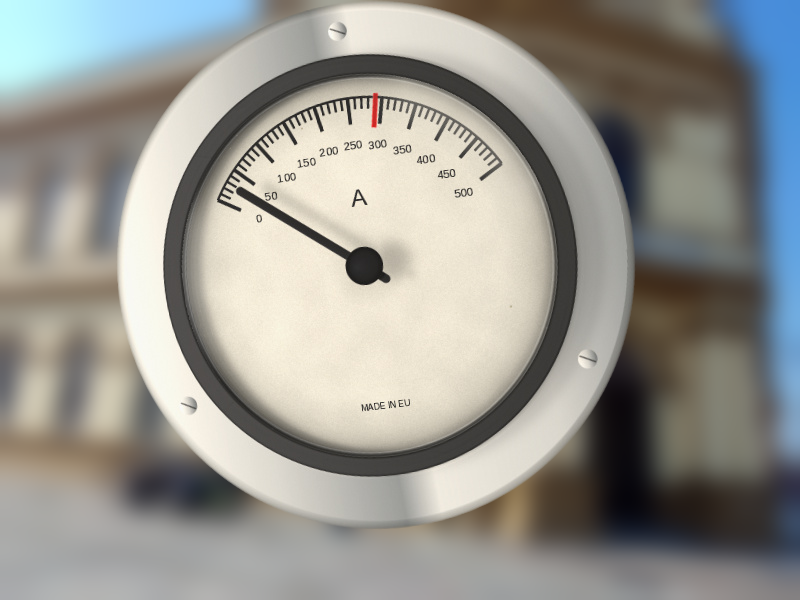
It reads 30 A
